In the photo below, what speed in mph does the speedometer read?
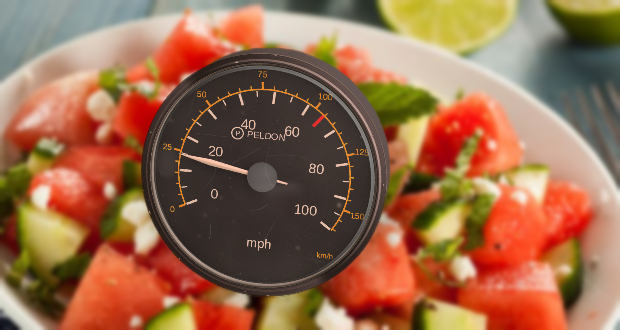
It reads 15 mph
